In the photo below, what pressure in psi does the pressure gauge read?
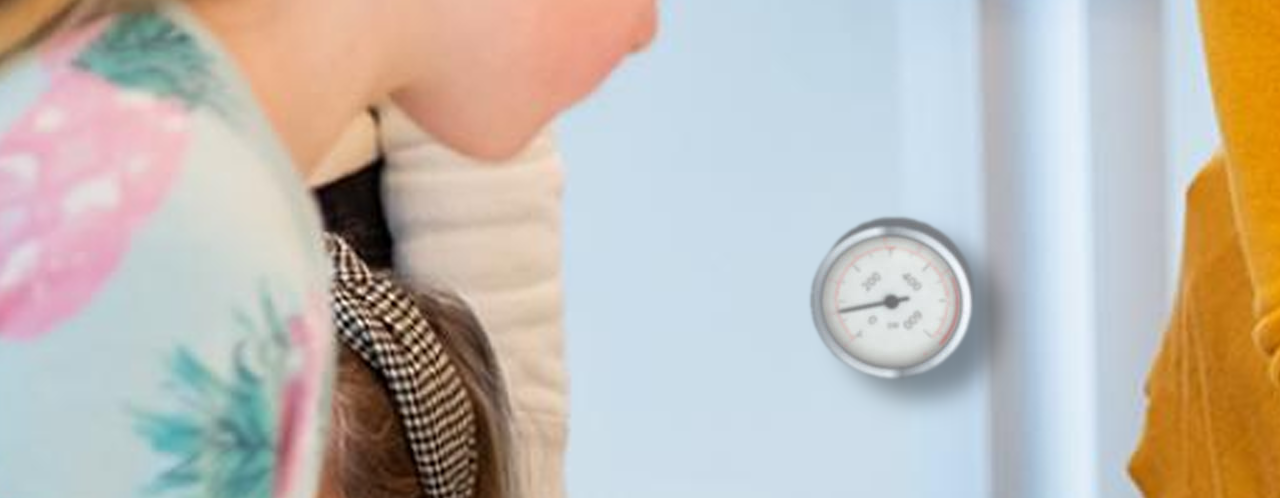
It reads 75 psi
